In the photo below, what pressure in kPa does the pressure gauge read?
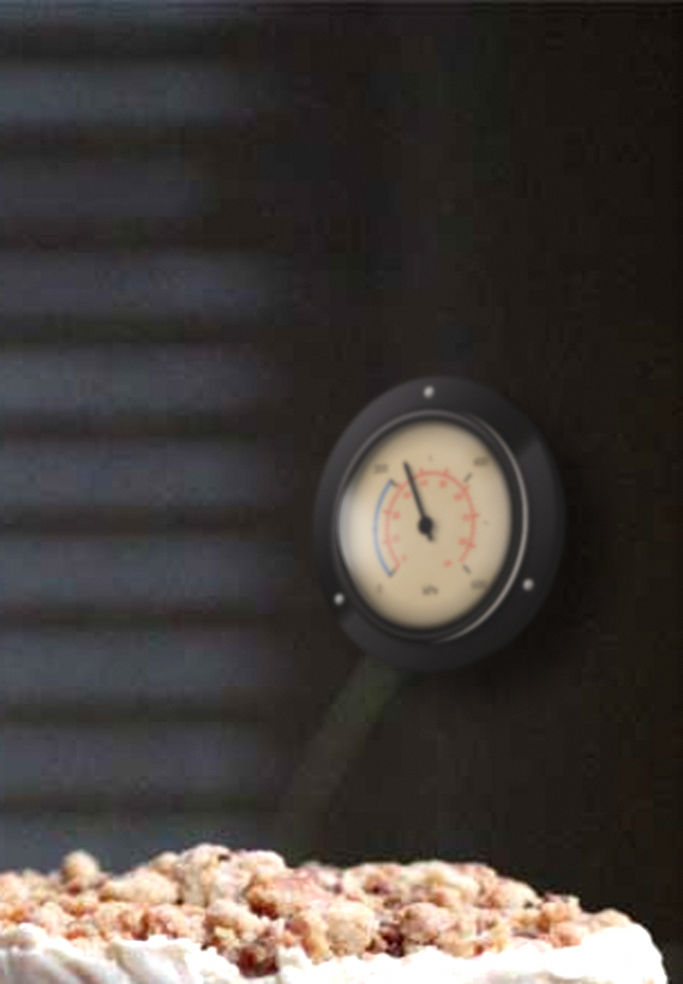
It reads 250 kPa
